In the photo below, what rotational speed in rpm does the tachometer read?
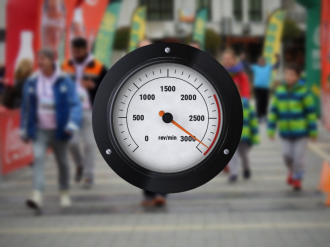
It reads 2900 rpm
